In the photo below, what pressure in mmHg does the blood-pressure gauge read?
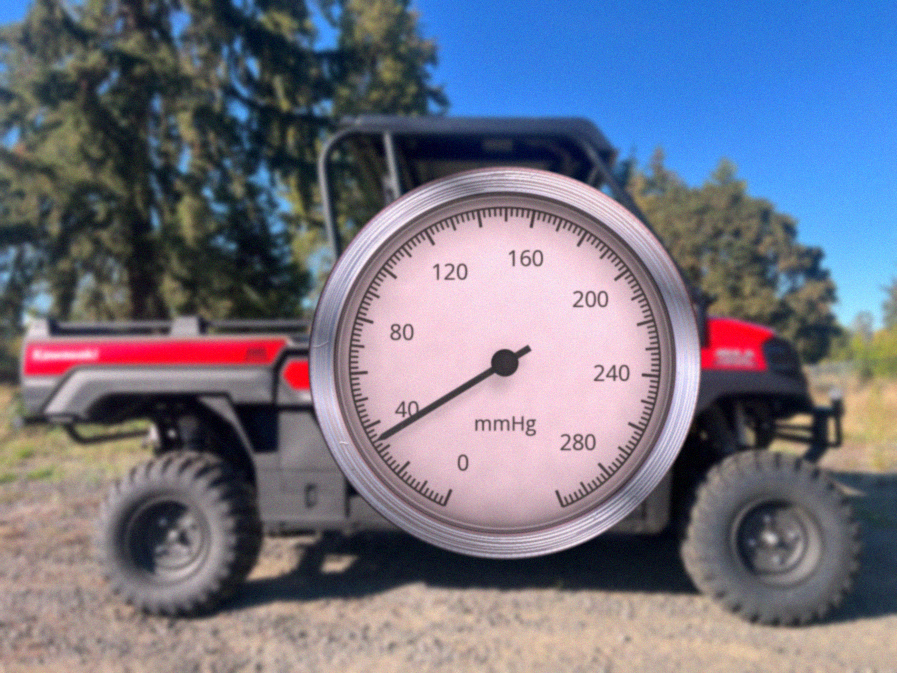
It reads 34 mmHg
